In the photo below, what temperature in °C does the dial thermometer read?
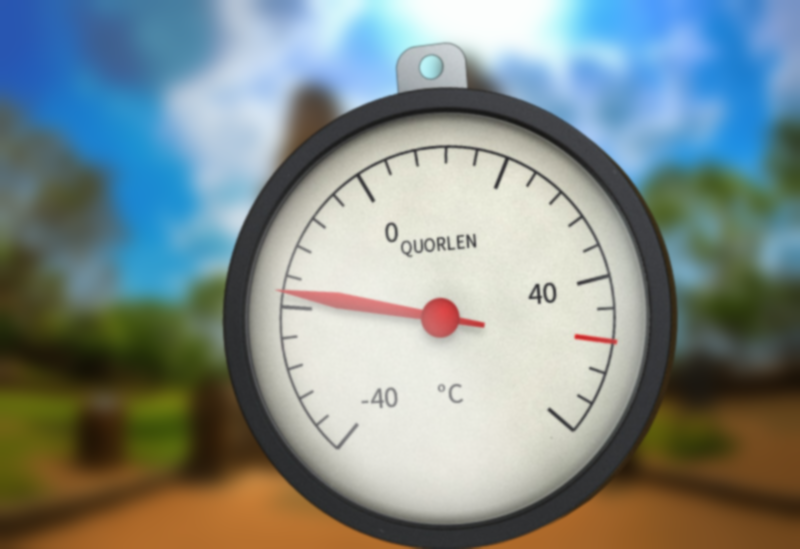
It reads -18 °C
